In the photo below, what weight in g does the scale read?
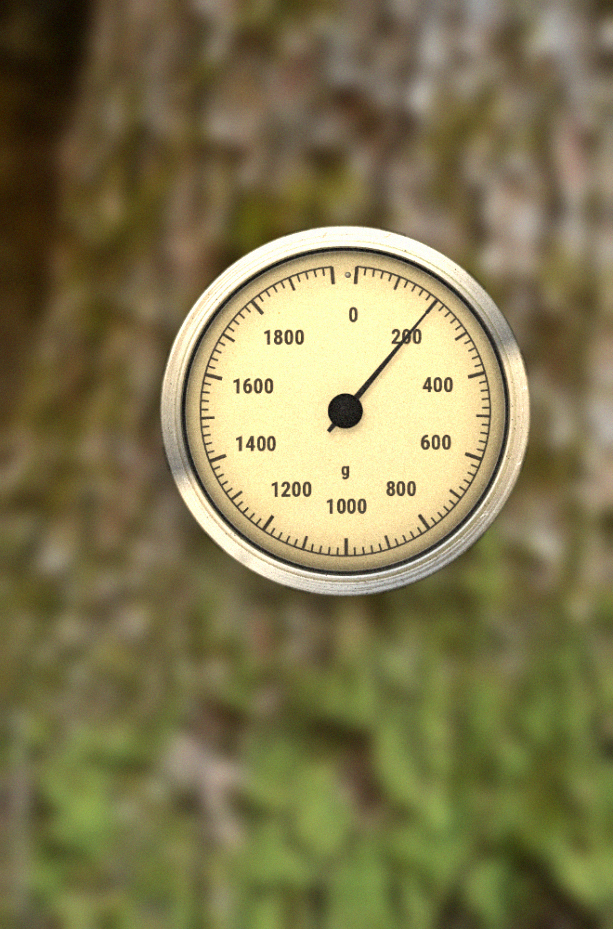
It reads 200 g
